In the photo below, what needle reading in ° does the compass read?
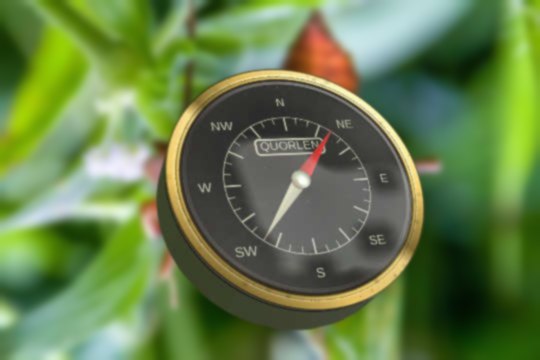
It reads 40 °
